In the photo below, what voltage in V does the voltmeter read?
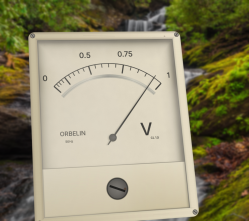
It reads 0.95 V
